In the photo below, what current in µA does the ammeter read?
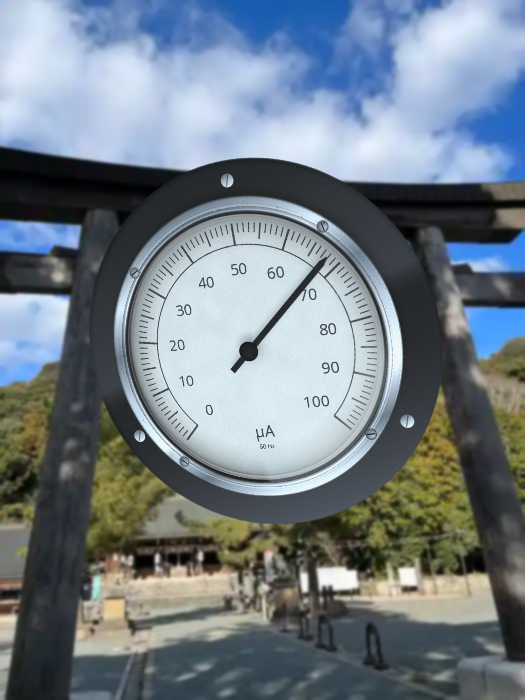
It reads 68 µA
